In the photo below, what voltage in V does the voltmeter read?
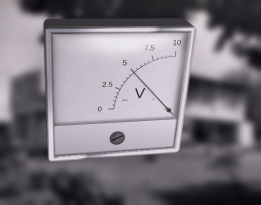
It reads 5 V
